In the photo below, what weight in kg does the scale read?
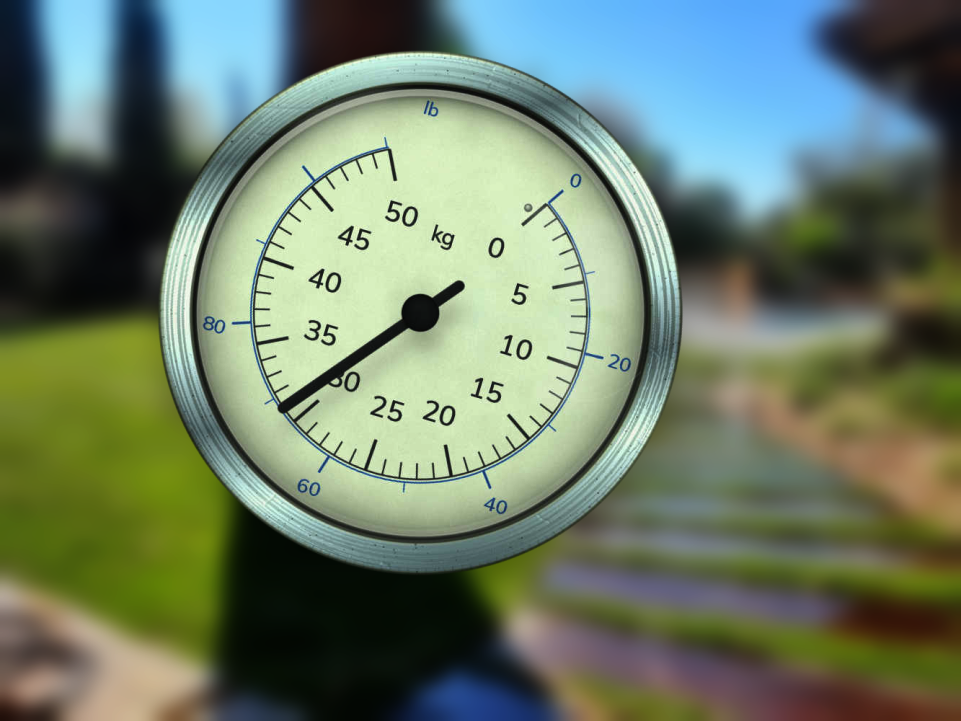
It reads 31 kg
